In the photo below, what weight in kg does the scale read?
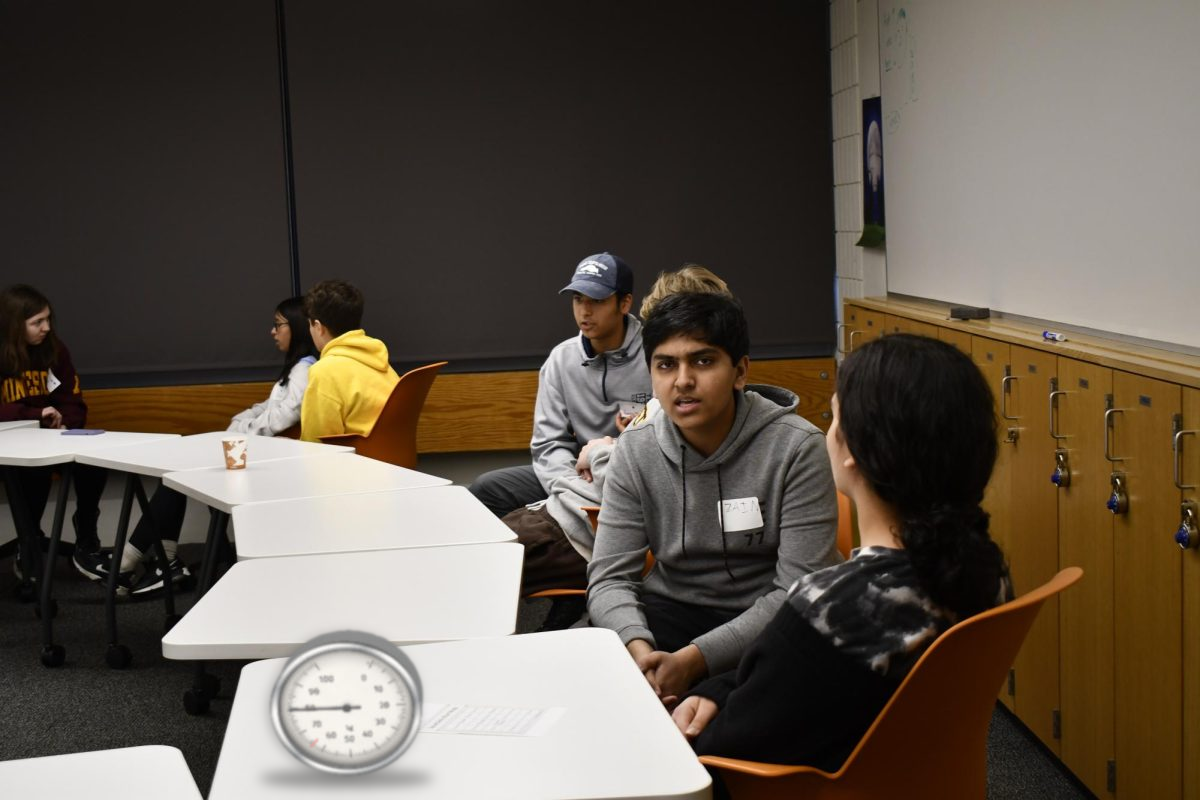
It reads 80 kg
